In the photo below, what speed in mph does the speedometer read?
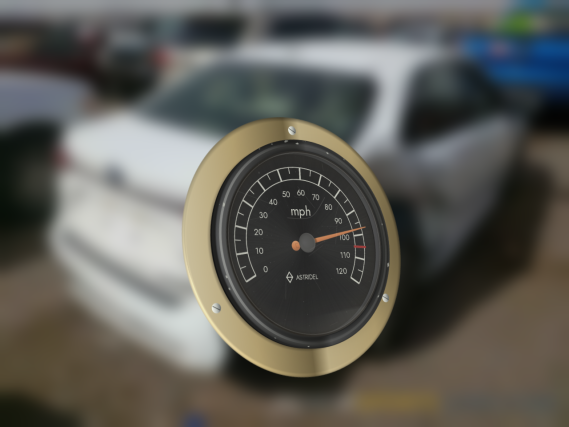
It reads 97.5 mph
